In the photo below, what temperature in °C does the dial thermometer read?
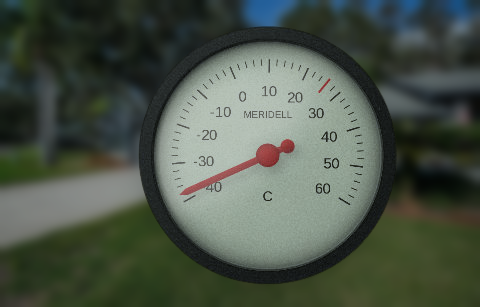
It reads -38 °C
